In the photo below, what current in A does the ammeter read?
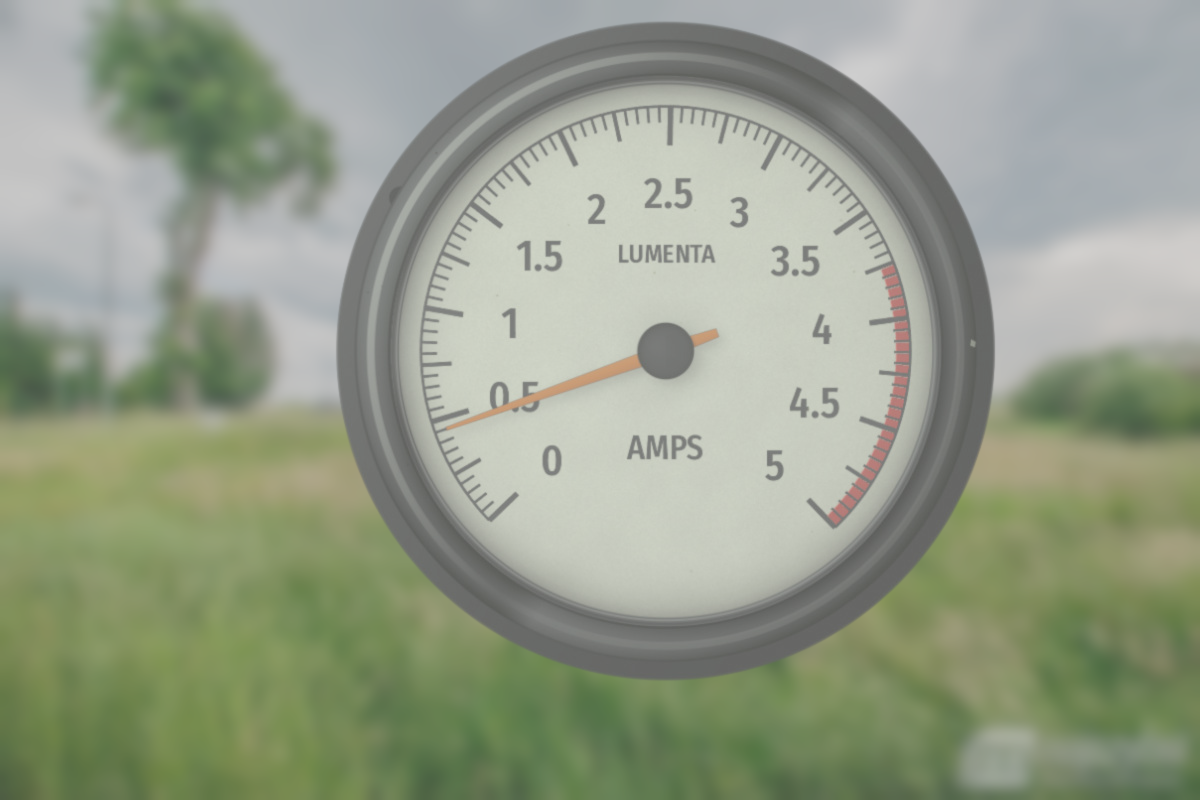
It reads 0.45 A
